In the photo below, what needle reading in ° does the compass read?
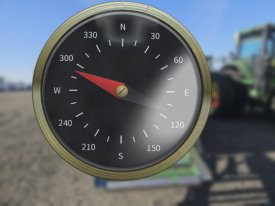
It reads 292.5 °
